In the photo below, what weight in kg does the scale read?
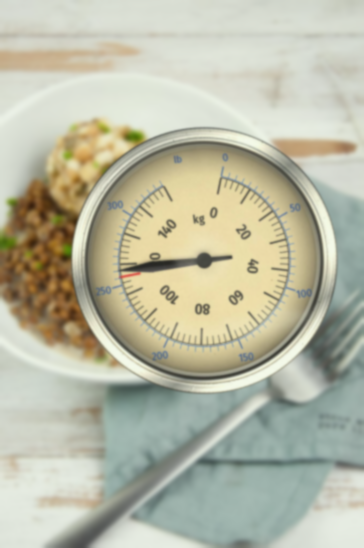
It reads 118 kg
